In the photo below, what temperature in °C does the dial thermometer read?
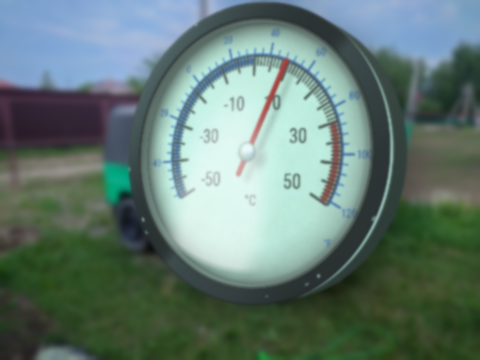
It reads 10 °C
